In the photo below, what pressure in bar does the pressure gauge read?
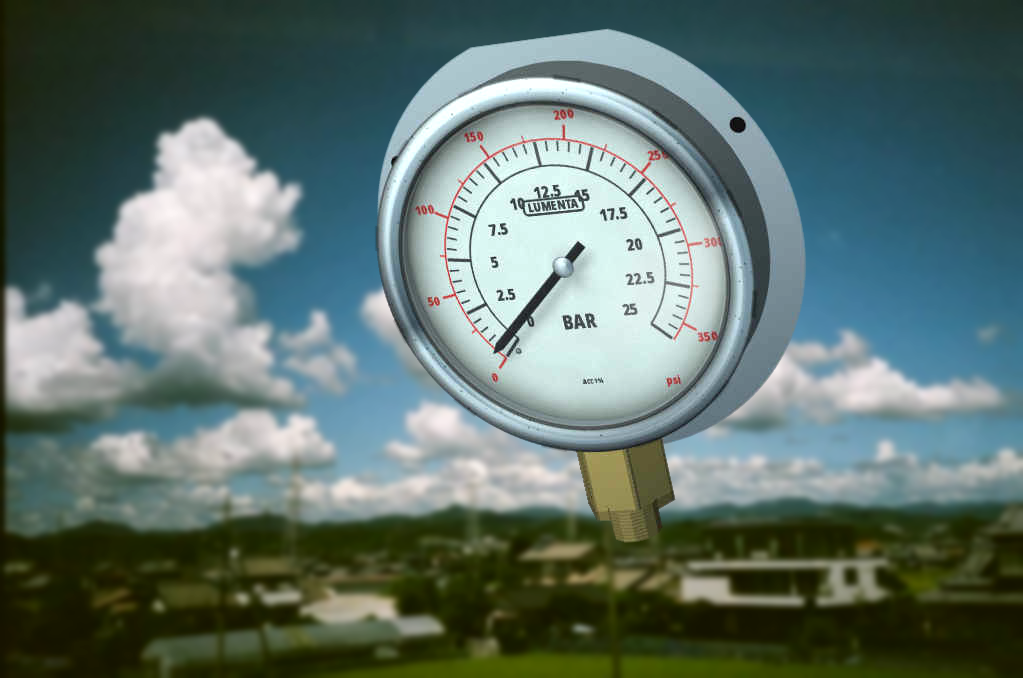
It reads 0.5 bar
